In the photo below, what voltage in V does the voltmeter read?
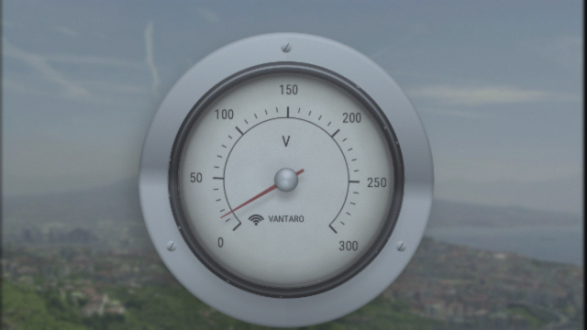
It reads 15 V
